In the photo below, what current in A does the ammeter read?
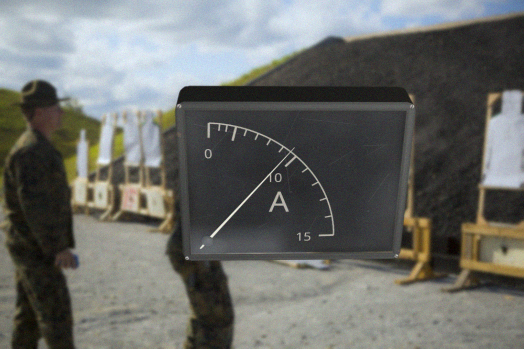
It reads 9.5 A
